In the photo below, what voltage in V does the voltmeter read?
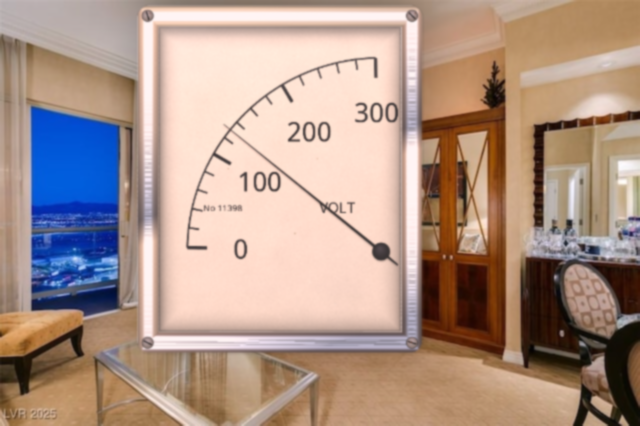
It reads 130 V
